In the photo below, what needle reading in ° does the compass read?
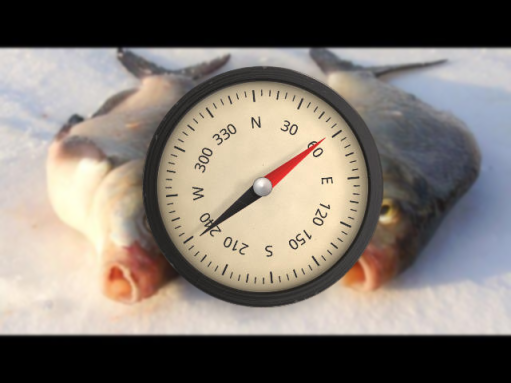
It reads 57.5 °
